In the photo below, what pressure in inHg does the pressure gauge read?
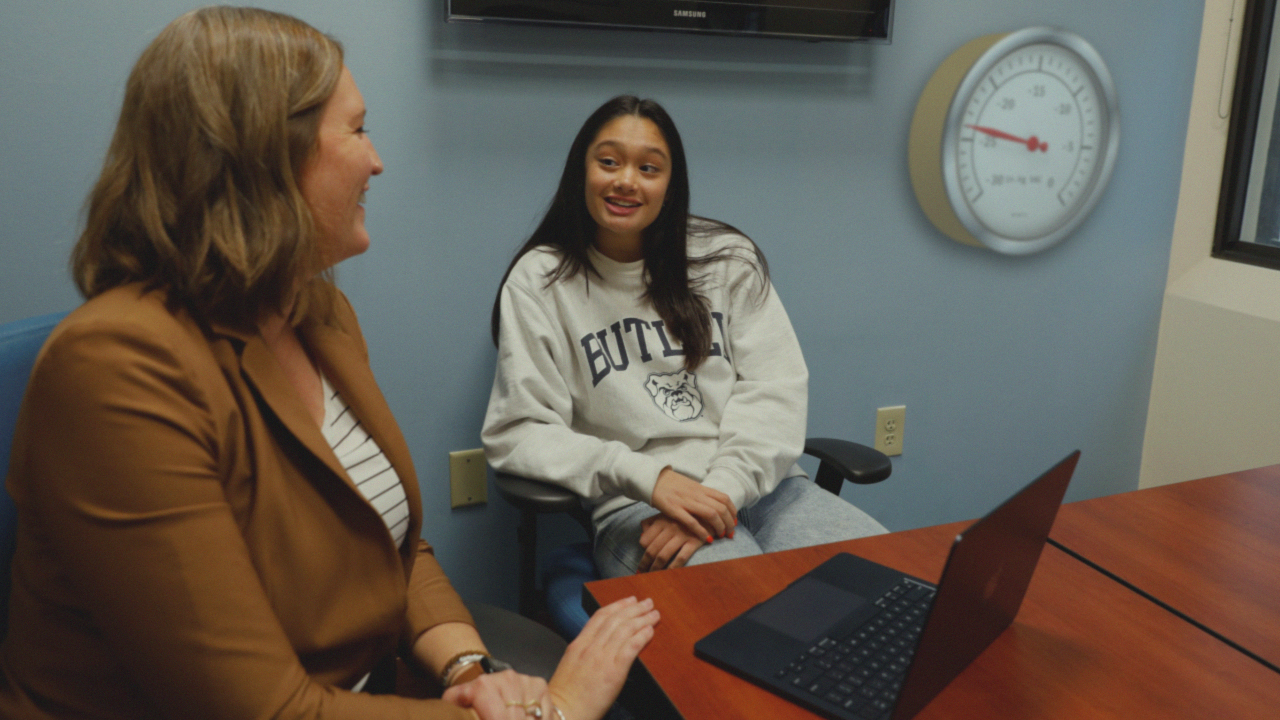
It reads -24 inHg
